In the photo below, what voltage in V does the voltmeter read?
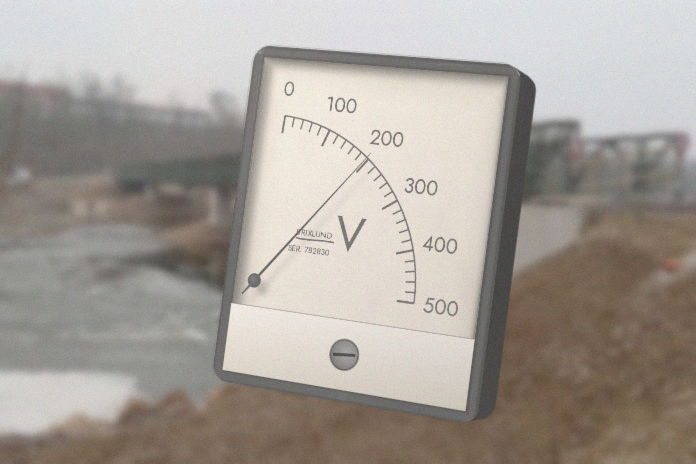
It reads 200 V
